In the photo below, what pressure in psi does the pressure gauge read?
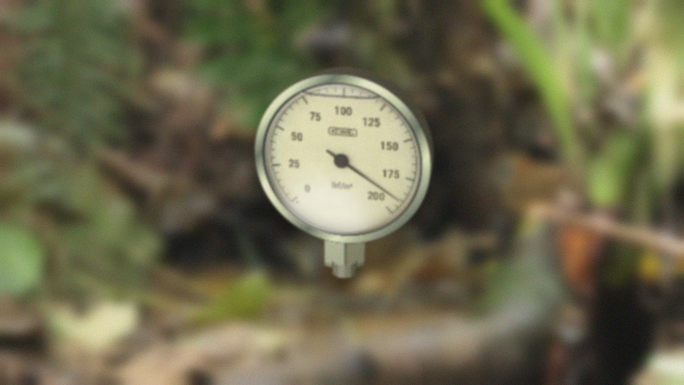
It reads 190 psi
